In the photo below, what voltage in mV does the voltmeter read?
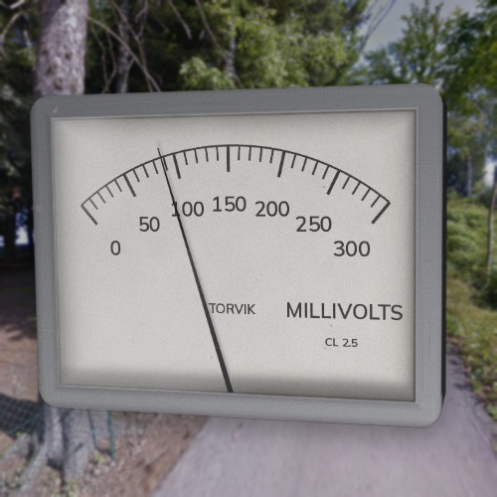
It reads 90 mV
